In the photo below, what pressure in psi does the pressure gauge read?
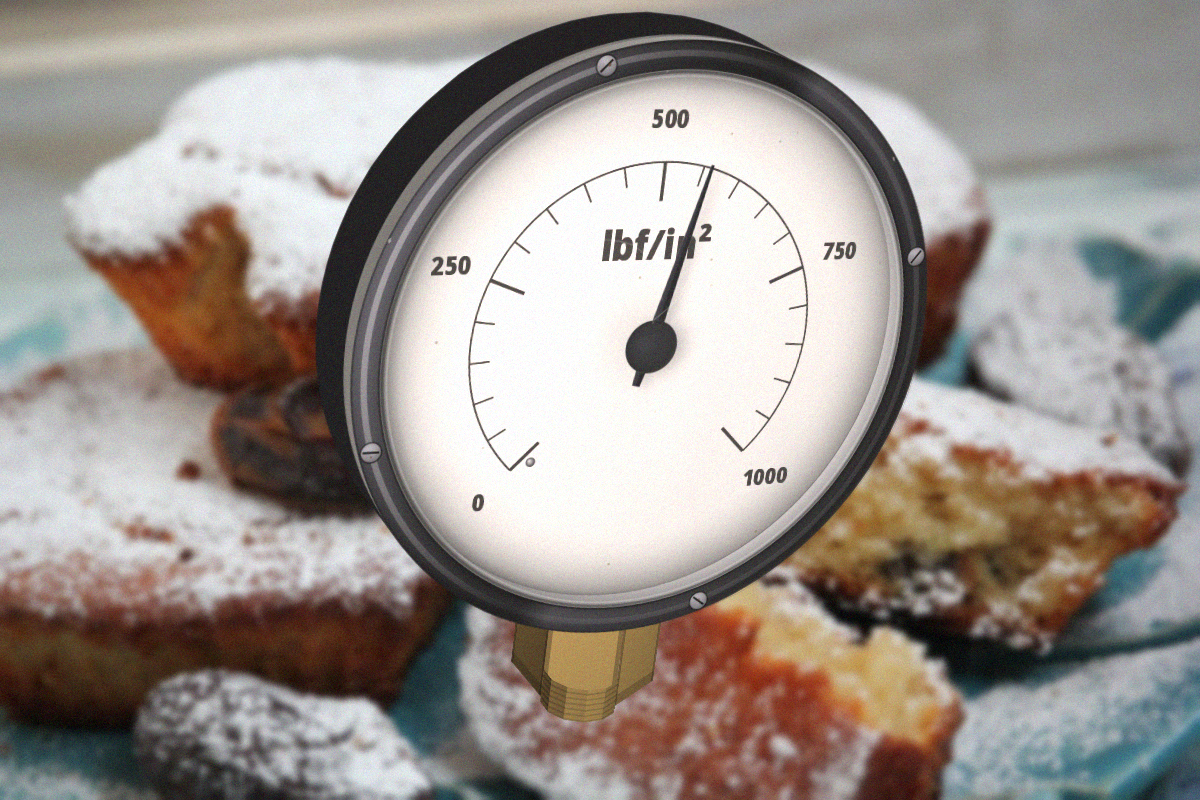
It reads 550 psi
